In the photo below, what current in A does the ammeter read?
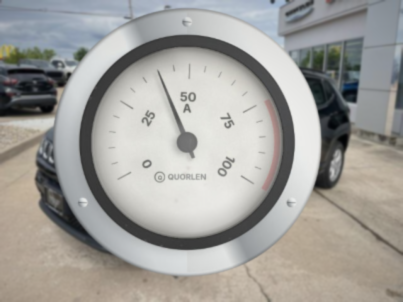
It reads 40 A
